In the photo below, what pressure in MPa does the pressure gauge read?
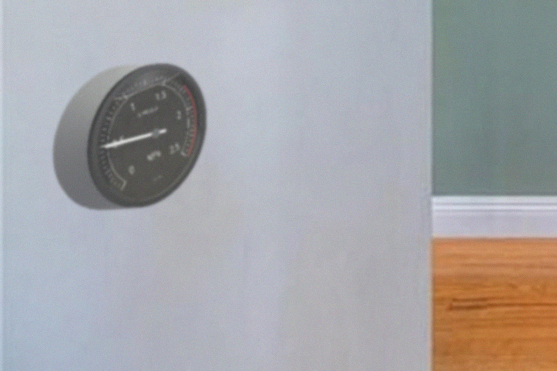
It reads 0.5 MPa
